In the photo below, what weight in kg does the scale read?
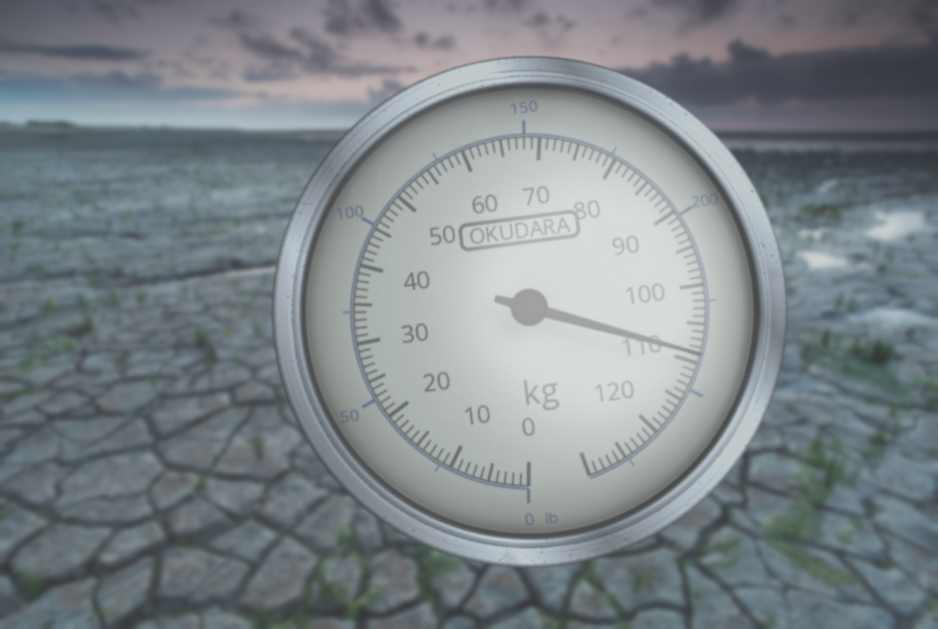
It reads 109 kg
